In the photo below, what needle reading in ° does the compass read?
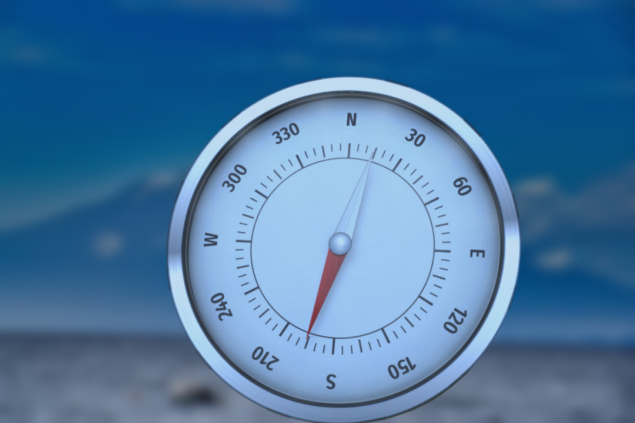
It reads 195 °
